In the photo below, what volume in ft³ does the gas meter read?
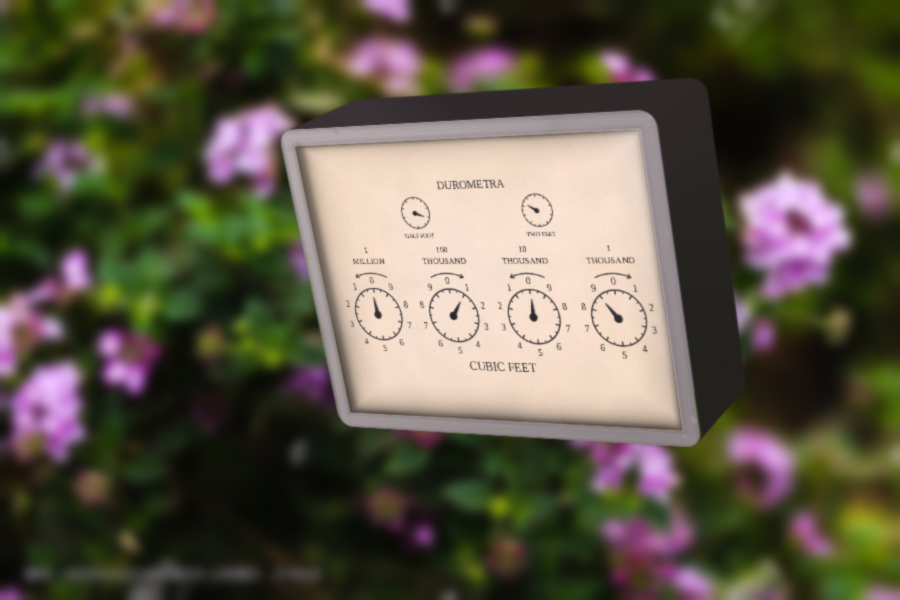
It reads 9900 ft³
